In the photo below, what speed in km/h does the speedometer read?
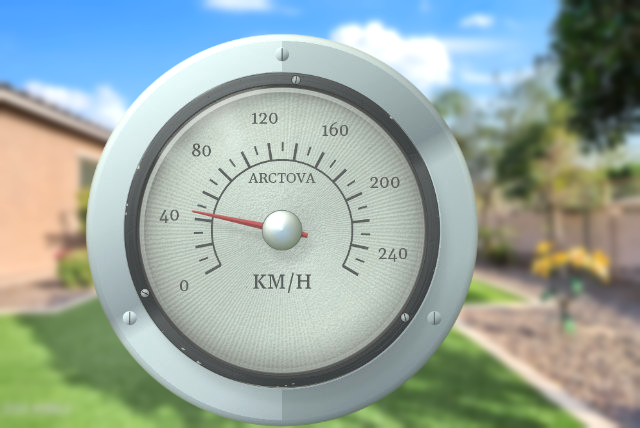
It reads 45 km/h
